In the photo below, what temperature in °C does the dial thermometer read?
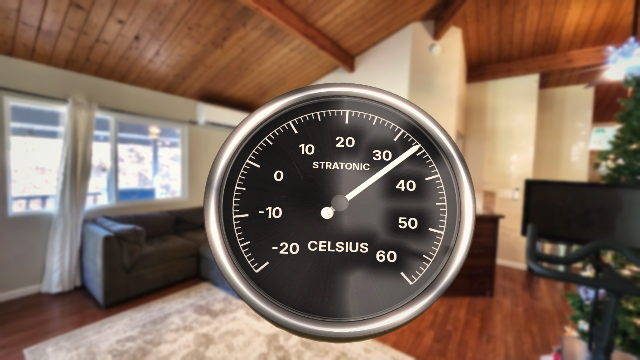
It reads 34 °C
